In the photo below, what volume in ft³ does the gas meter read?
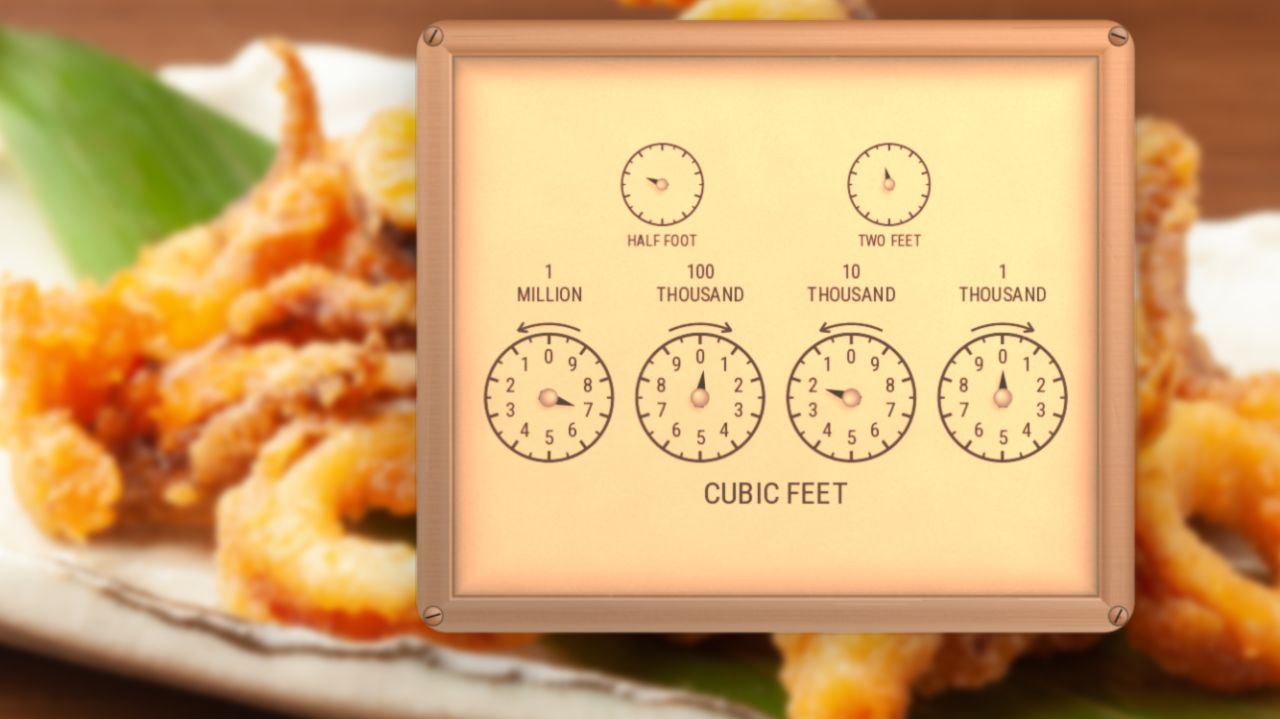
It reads 702000 ft³
